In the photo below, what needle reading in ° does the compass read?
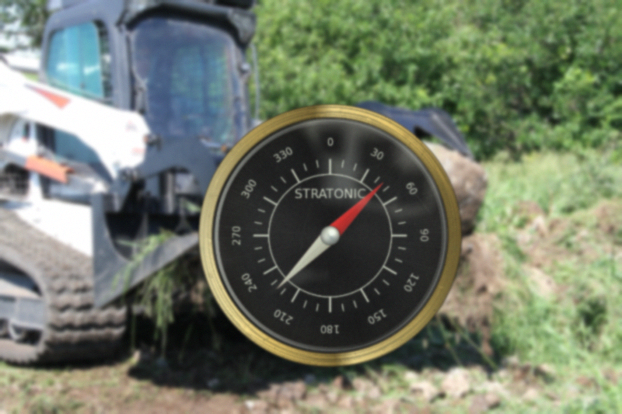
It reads 45 °
